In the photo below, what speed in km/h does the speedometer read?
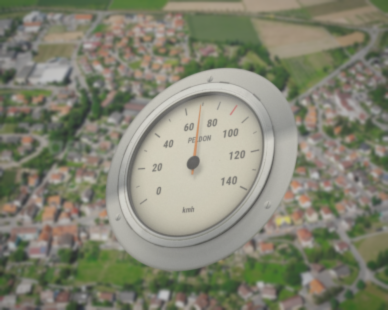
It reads 70 km/h
